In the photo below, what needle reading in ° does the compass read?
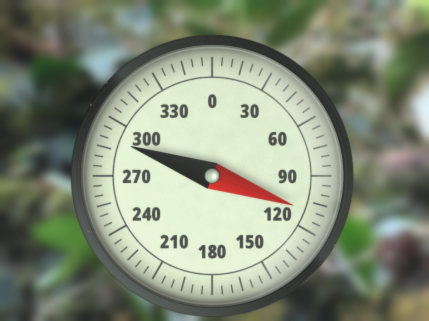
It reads 110 °
